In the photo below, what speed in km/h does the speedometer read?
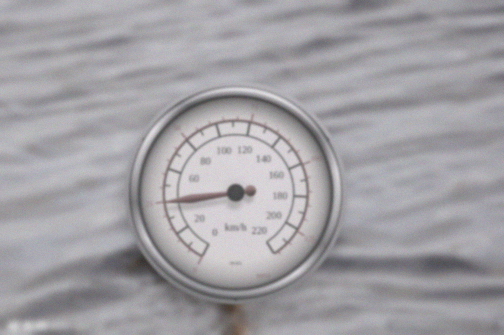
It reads 40 km/h
